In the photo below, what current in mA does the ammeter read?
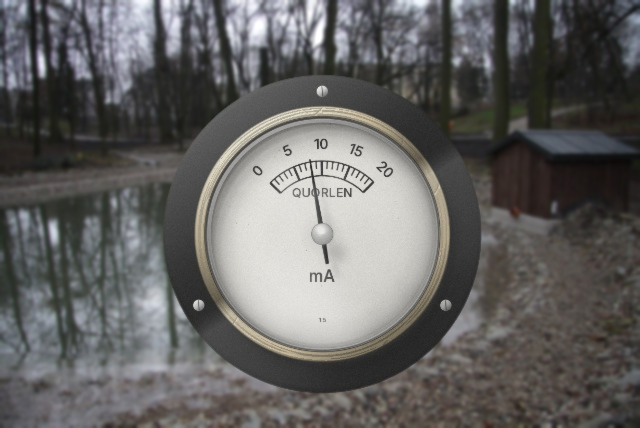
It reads 8 mA
